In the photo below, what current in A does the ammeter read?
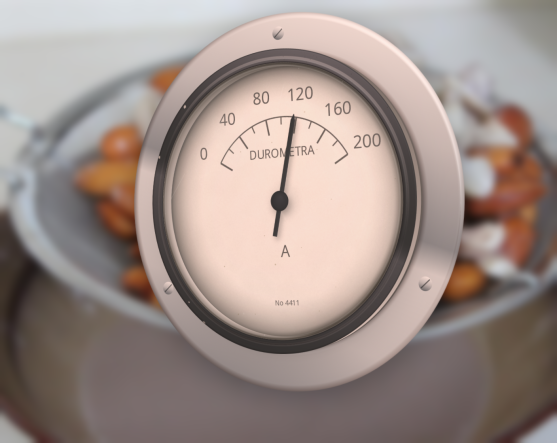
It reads 120 A
